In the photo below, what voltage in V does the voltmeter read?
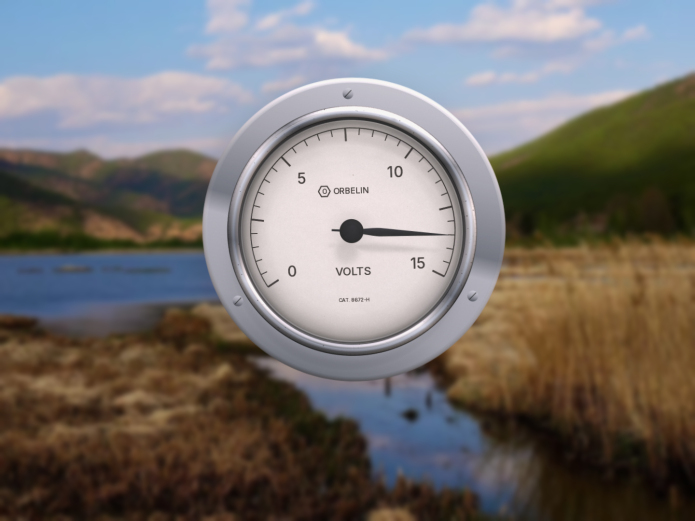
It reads 13.5 V
